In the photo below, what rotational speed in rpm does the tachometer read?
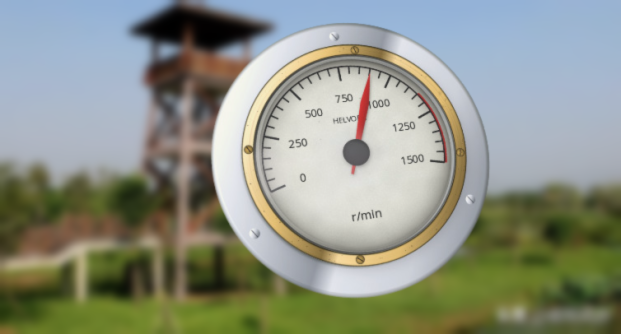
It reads 900 rpm
